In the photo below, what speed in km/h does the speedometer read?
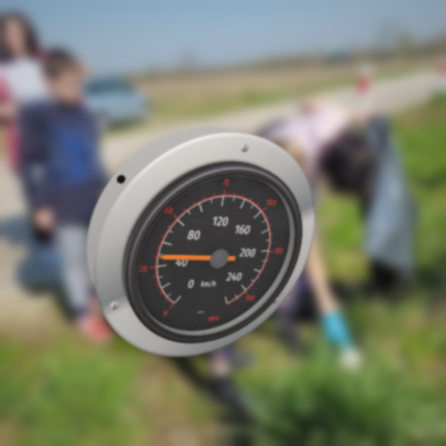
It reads 50 km/h
